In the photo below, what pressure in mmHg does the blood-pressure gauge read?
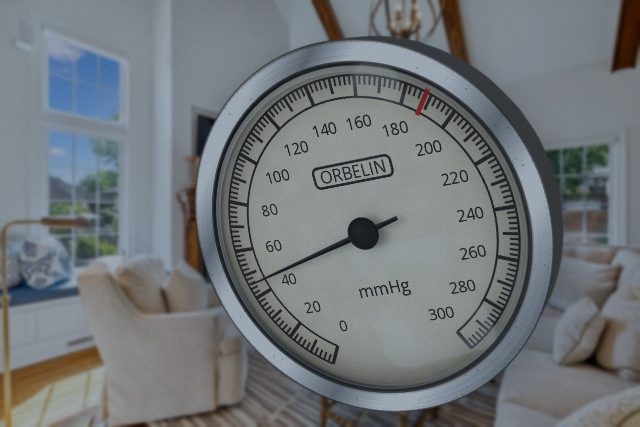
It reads 46 mmHg
